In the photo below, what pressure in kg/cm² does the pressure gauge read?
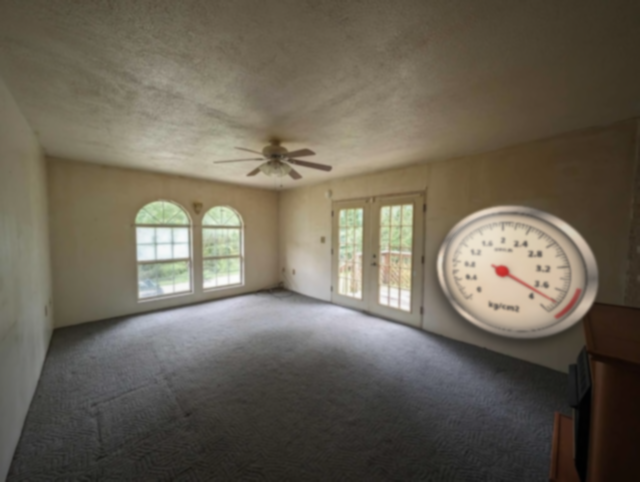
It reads 3.8 kg/cm²
